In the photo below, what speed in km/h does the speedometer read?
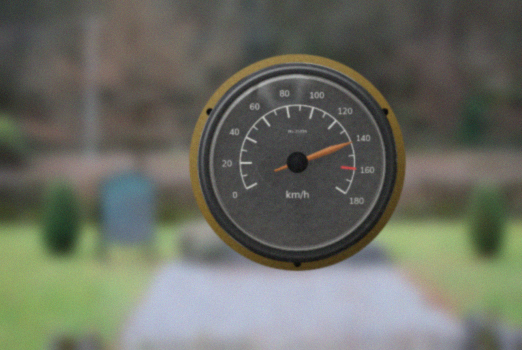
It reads 140 km/h
